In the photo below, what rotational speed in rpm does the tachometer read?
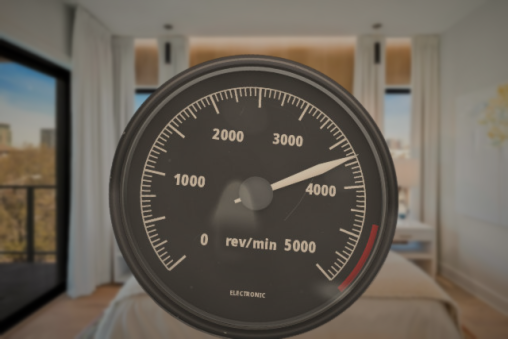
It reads 3700 rpm
